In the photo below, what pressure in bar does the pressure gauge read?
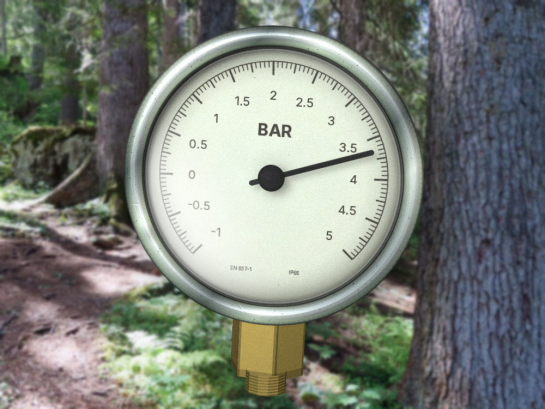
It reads 3.65 bar
